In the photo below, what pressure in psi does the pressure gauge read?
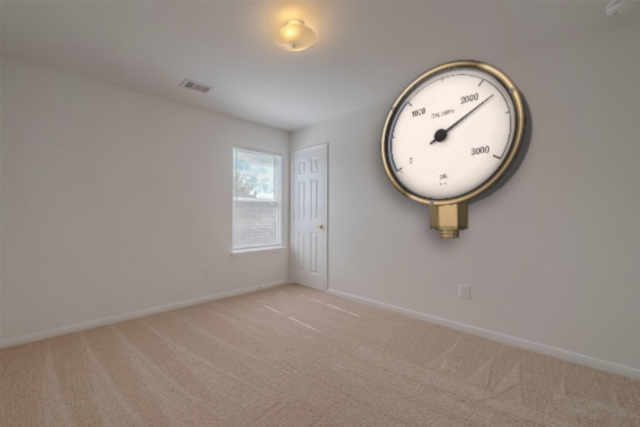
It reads 2250 psi
